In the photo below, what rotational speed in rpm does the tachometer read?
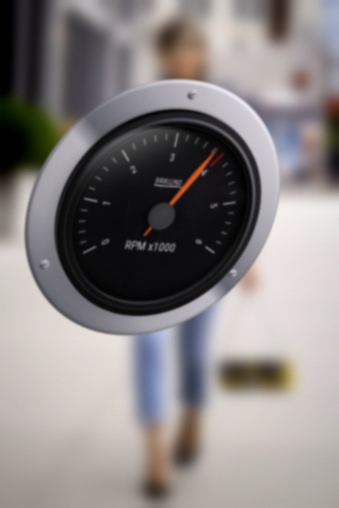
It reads 3800 rpm
